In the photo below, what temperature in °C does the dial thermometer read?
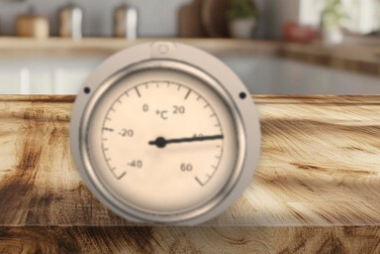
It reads 40 °C
